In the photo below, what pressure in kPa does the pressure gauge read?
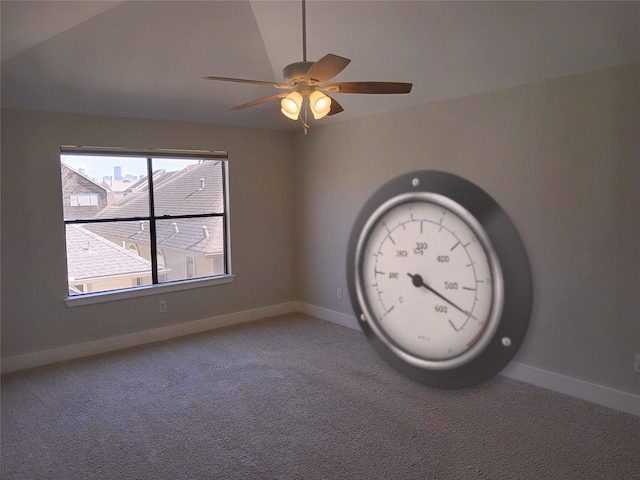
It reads 550 kPa
